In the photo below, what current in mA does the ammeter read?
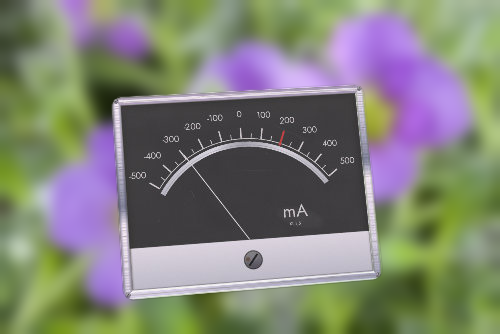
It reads -300 mA
